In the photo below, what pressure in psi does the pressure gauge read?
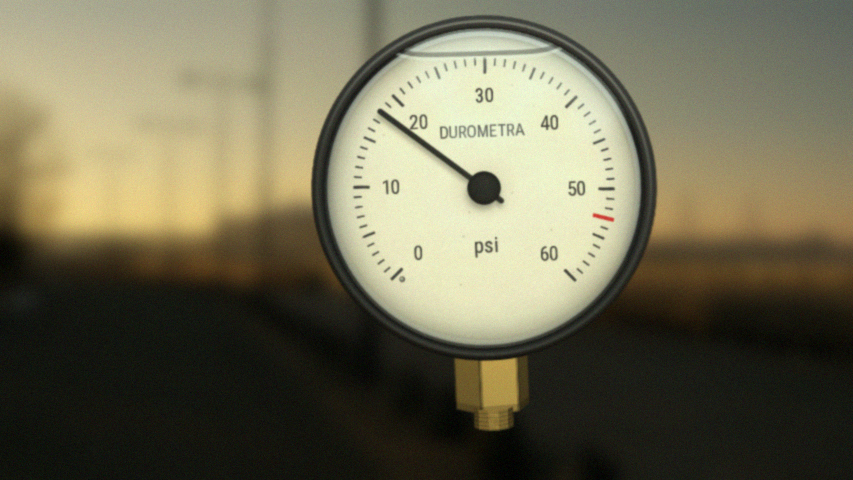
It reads 18 psi
